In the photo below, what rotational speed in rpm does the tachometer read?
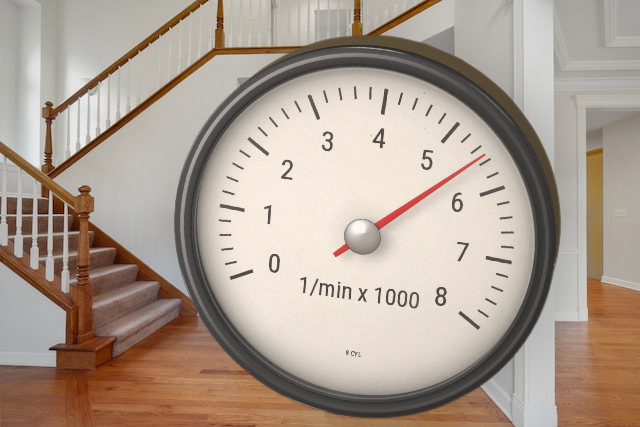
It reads 5500 rpm
